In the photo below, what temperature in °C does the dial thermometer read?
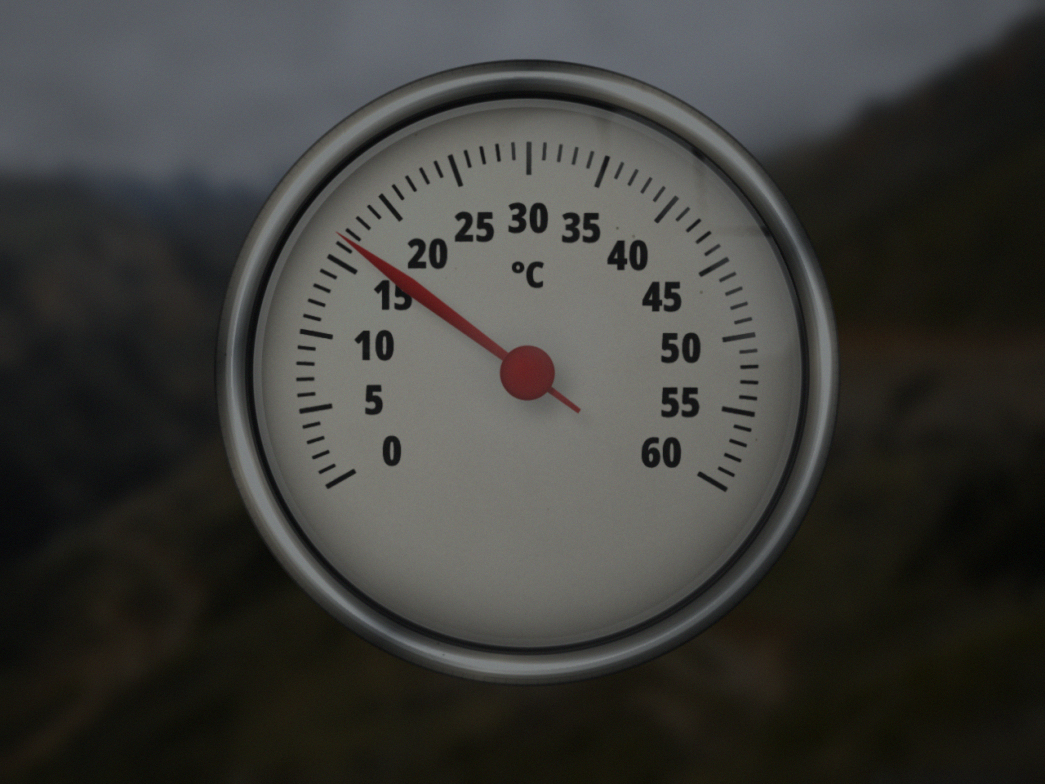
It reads 16.5 °C
